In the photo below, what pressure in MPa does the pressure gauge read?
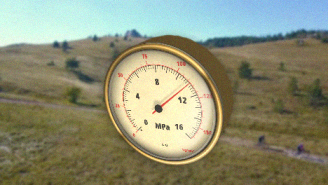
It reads 11 MPa
